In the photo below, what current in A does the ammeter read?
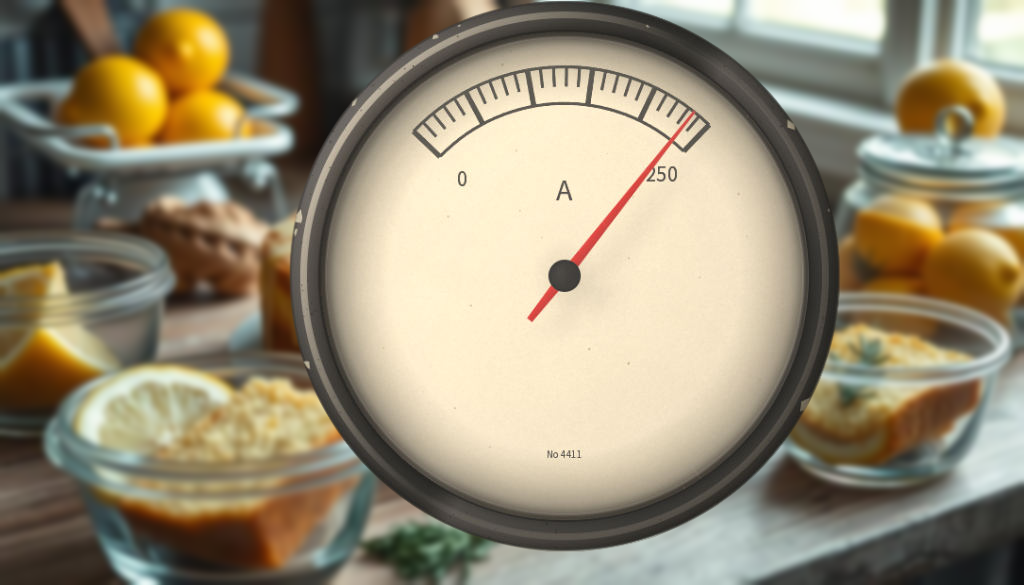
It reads 235 A
